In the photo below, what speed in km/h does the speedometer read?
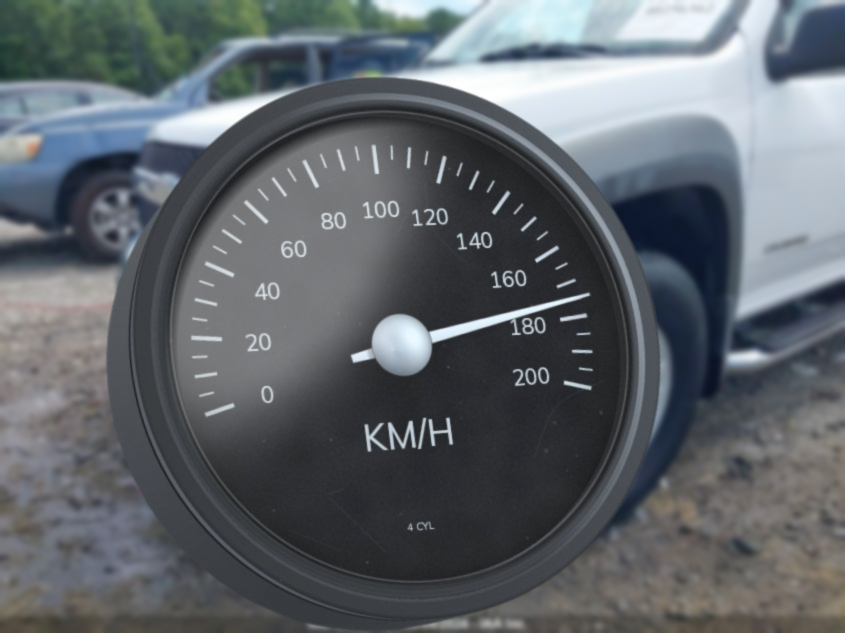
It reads 175 km/h
